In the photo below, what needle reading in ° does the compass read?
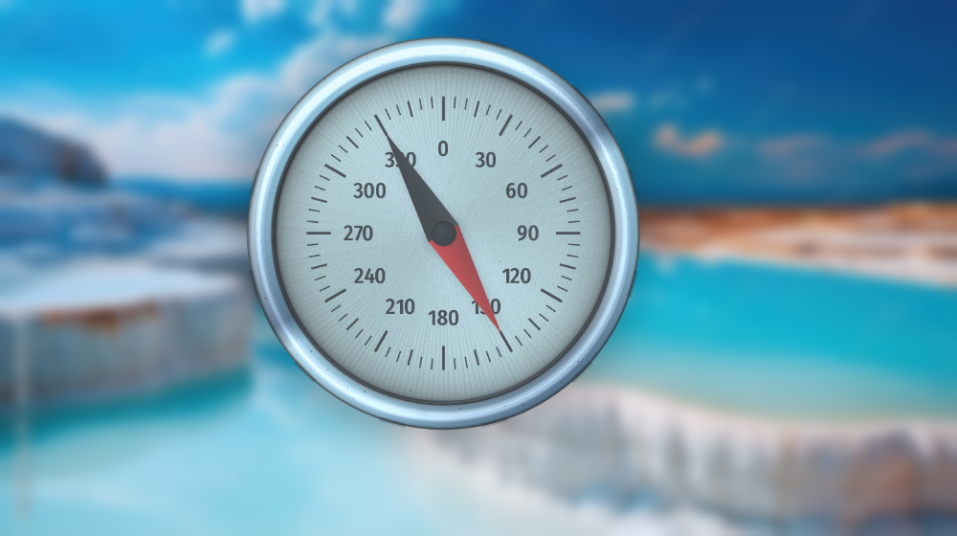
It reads 150 °
